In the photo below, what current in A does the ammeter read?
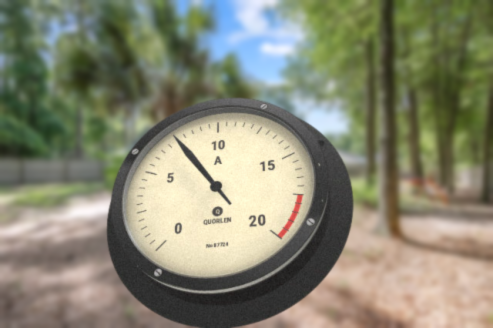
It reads 7.5 A
